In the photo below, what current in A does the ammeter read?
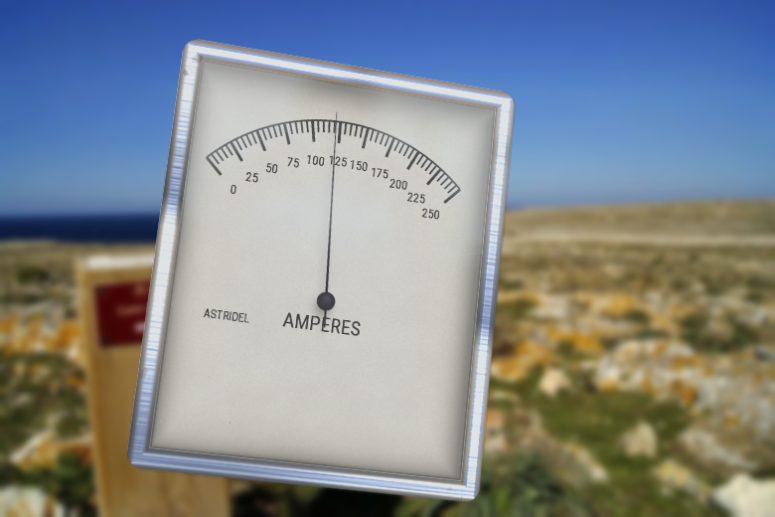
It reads 120 A
